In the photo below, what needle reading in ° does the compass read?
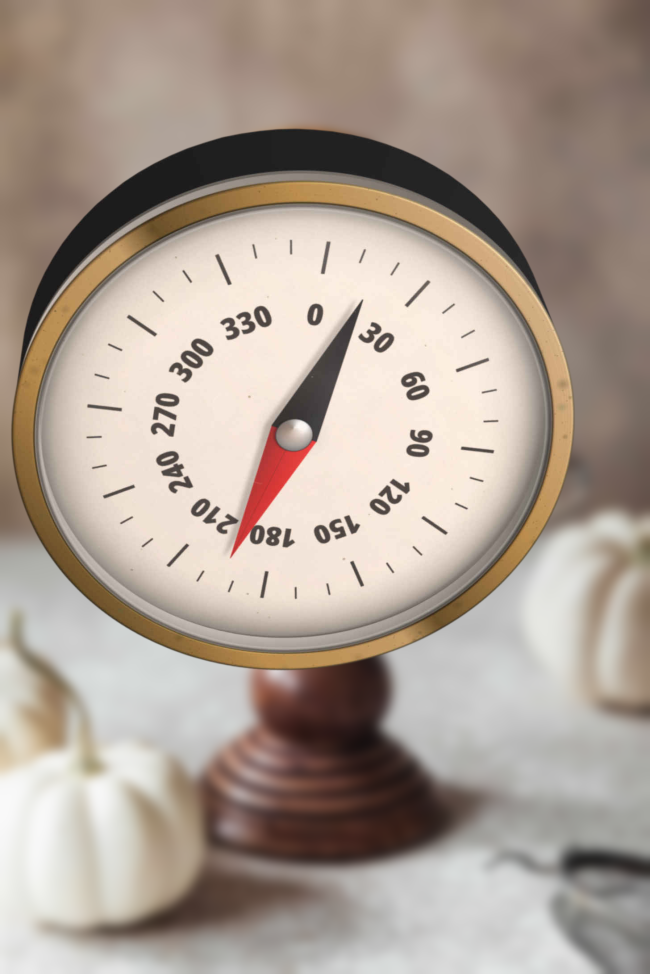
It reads 195 °
